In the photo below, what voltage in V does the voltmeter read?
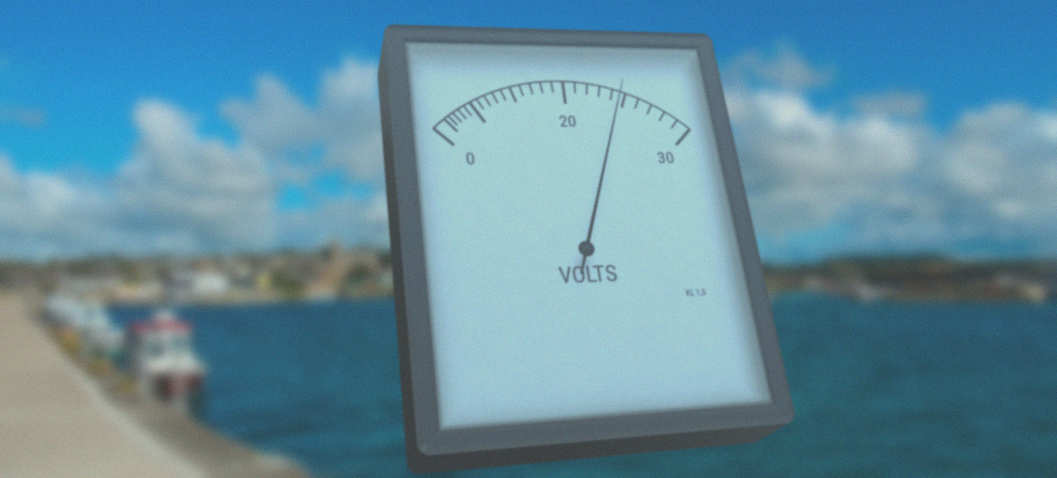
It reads 24.5 V
